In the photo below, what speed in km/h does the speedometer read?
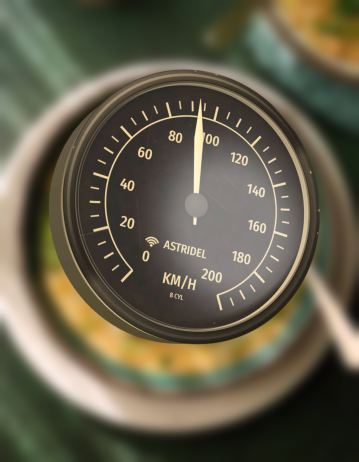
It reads 92.5 km/h
